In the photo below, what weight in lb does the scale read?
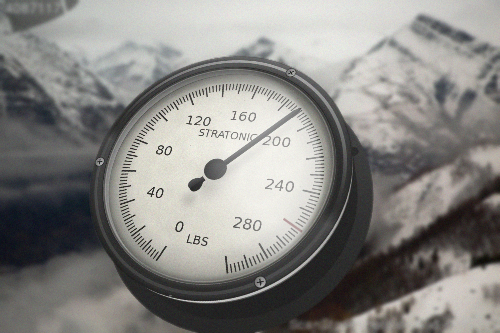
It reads 190 lb
